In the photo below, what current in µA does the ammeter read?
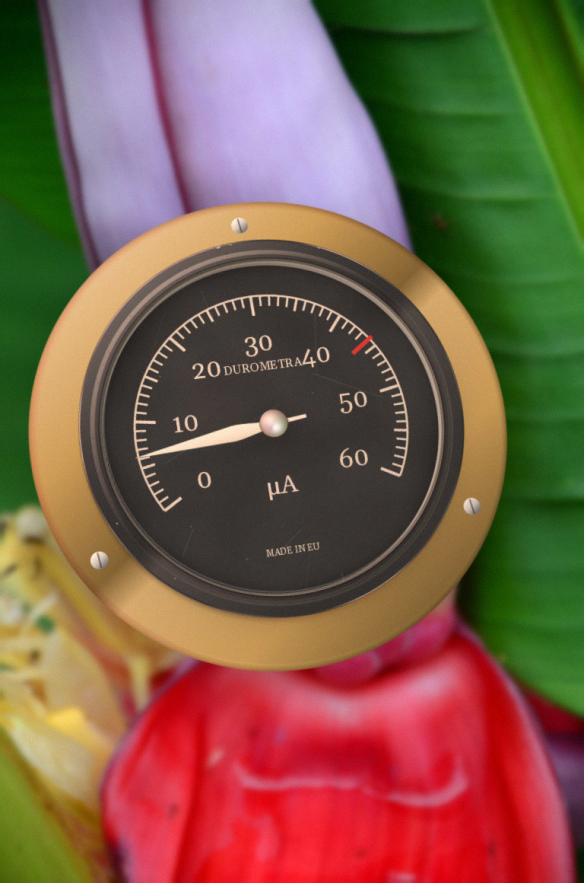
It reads 6 µA
